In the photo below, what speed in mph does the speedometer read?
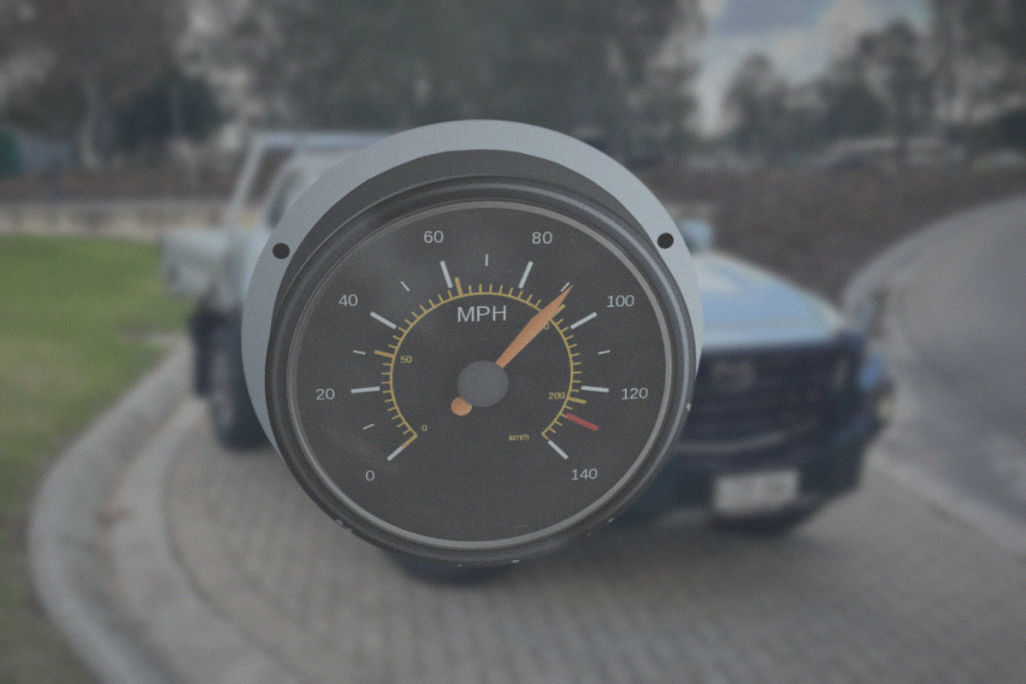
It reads 90 mph
